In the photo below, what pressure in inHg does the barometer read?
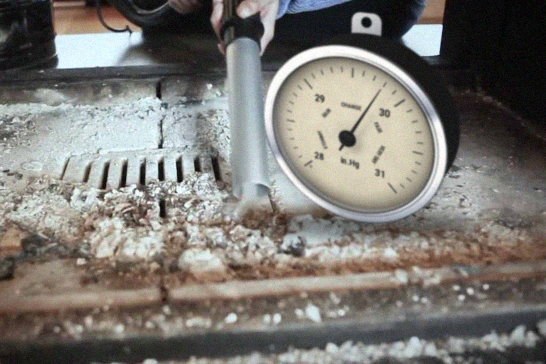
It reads 29.8 inHg
